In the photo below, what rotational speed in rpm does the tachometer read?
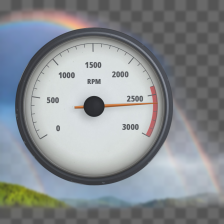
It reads 2600 rpm
